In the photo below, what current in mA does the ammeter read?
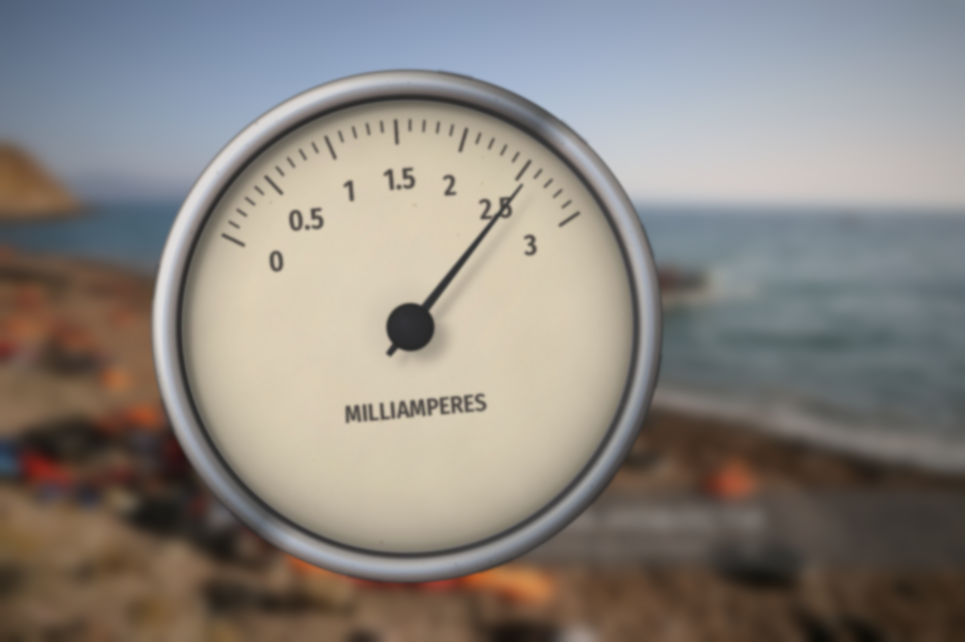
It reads 2.55 mA
